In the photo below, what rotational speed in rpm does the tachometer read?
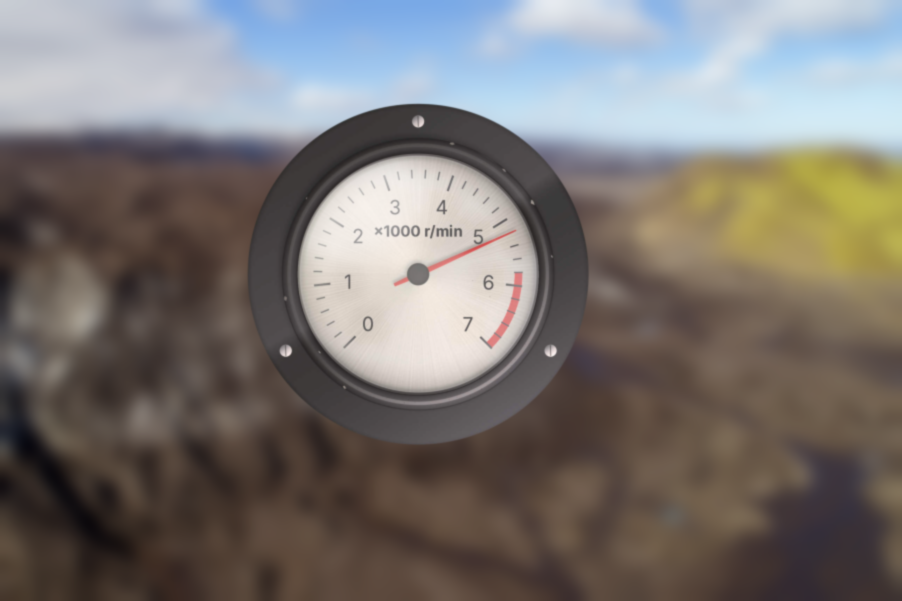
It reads 5200 rpm
